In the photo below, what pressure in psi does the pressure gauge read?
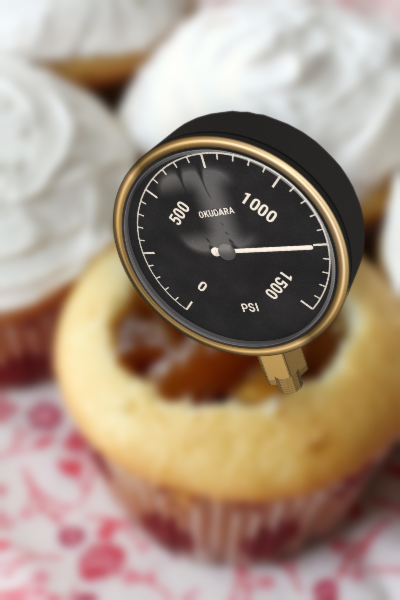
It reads 1250 psi
